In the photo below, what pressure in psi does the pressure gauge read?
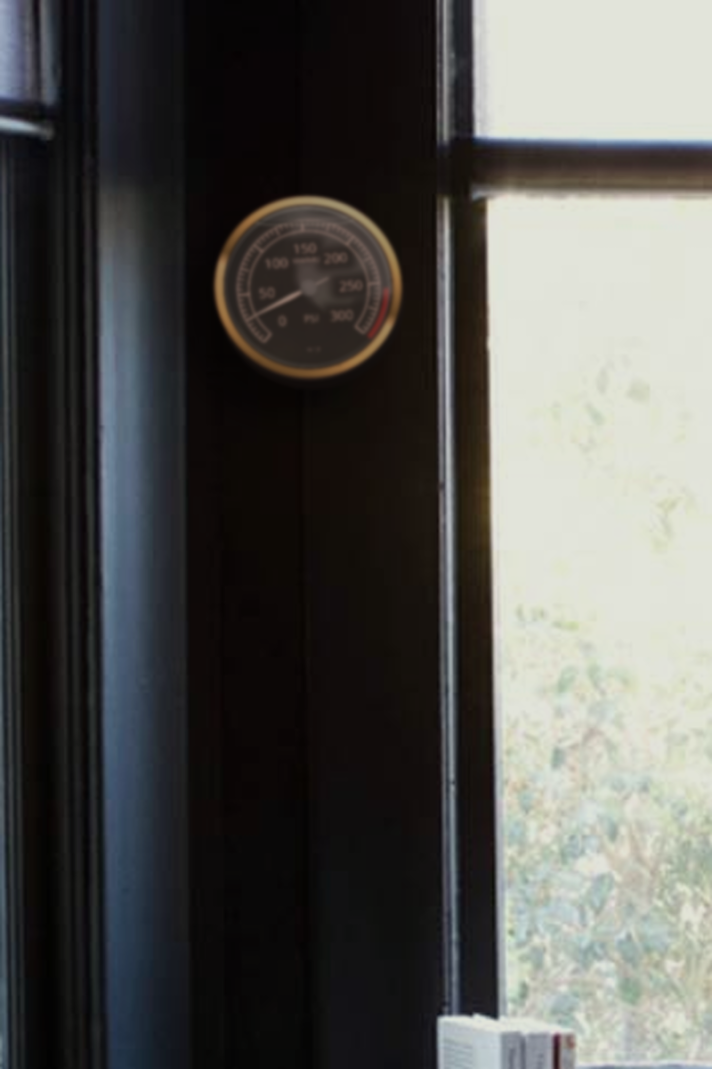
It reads 25 psi
